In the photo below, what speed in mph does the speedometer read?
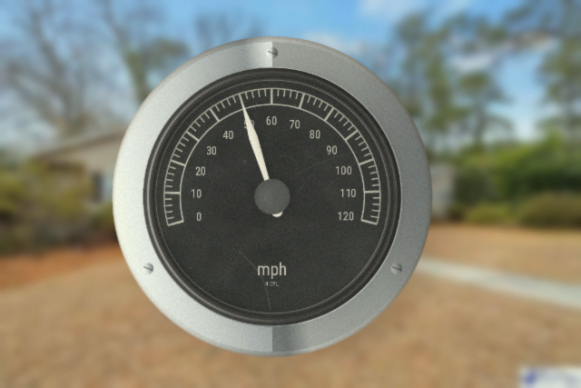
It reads 50 mph
